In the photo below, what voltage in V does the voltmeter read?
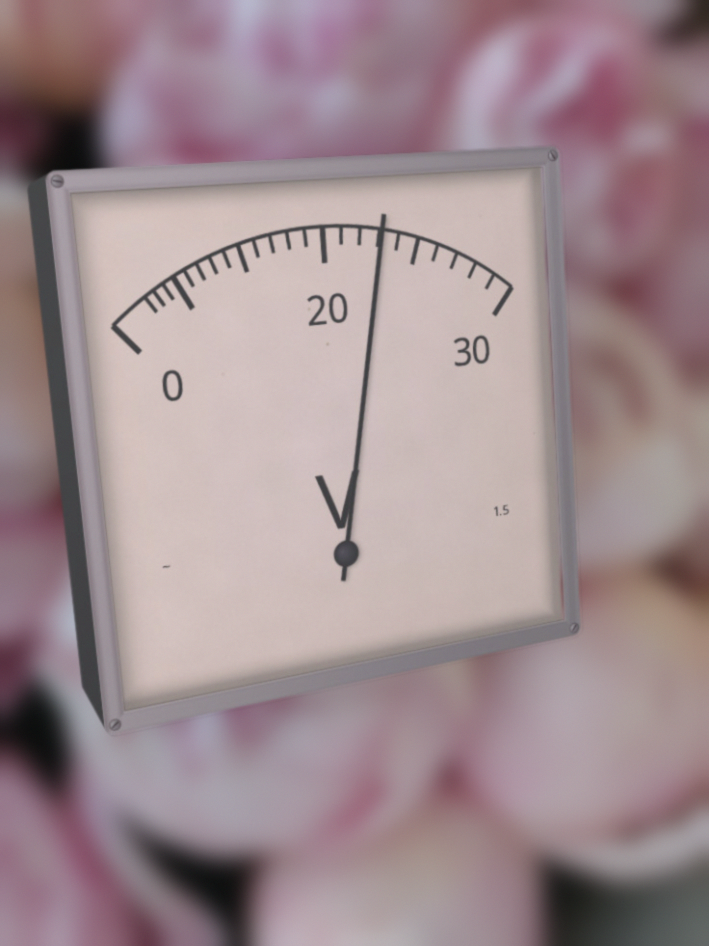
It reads 23 V
